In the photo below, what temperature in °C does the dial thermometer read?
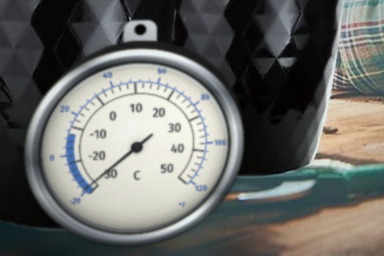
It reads -28 °C
